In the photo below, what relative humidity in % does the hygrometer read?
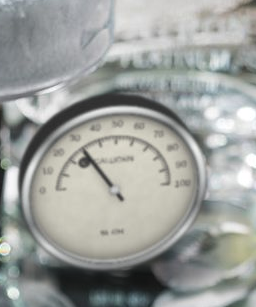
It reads 30 %
